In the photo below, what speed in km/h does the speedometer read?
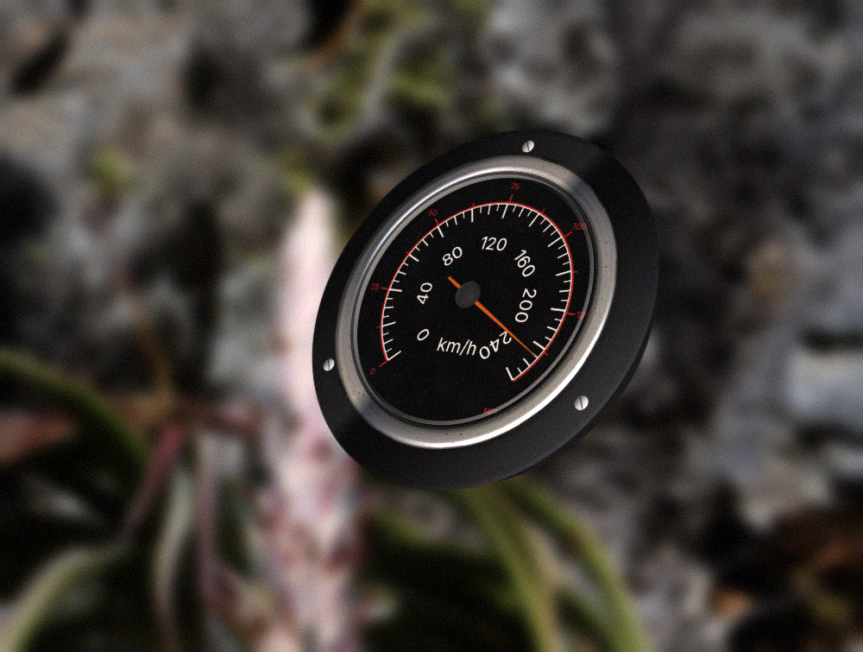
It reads 225 km/h
